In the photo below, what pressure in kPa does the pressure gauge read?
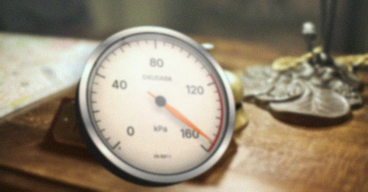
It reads 155 kPa
